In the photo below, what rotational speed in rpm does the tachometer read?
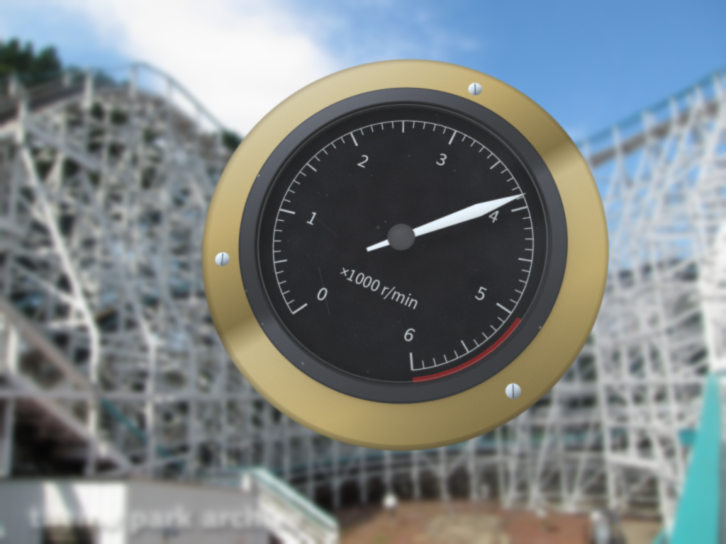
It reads 3900 rpm
